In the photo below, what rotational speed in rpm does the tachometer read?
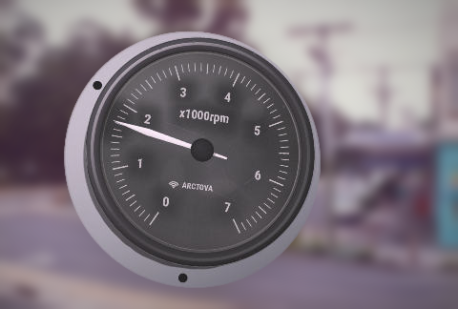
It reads 1700 rpm
